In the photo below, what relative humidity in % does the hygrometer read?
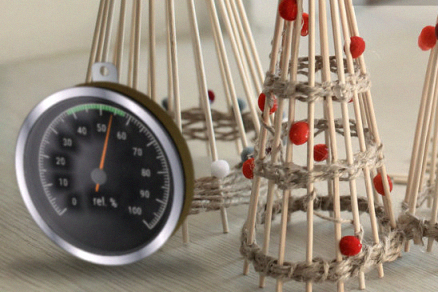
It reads 55 %
